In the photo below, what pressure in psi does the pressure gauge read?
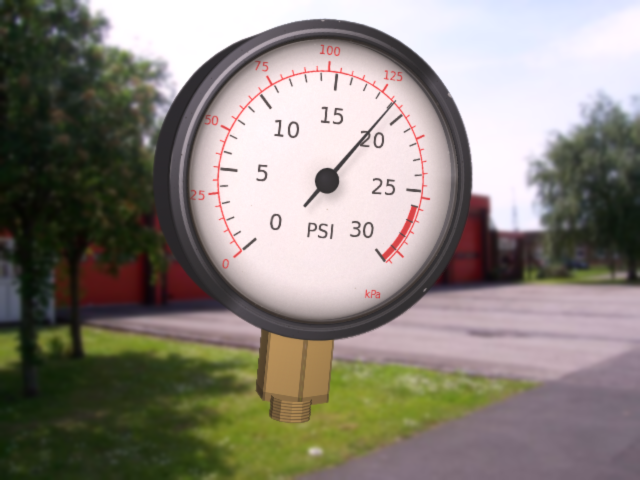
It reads 19 psi
